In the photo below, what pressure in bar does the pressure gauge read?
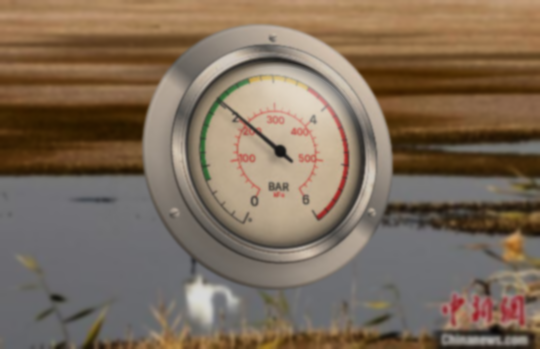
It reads 2 bar
